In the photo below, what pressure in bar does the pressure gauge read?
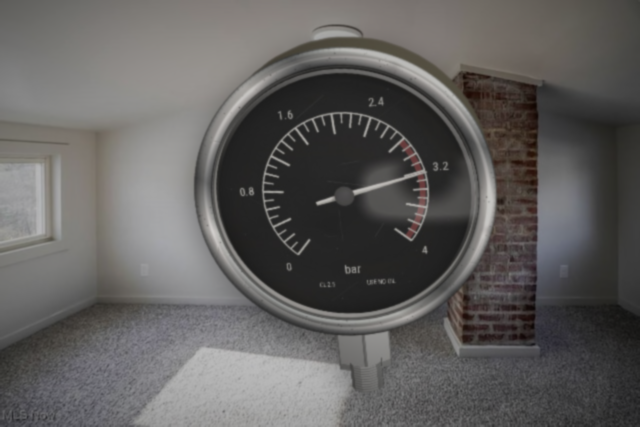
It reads 3.2 bar
